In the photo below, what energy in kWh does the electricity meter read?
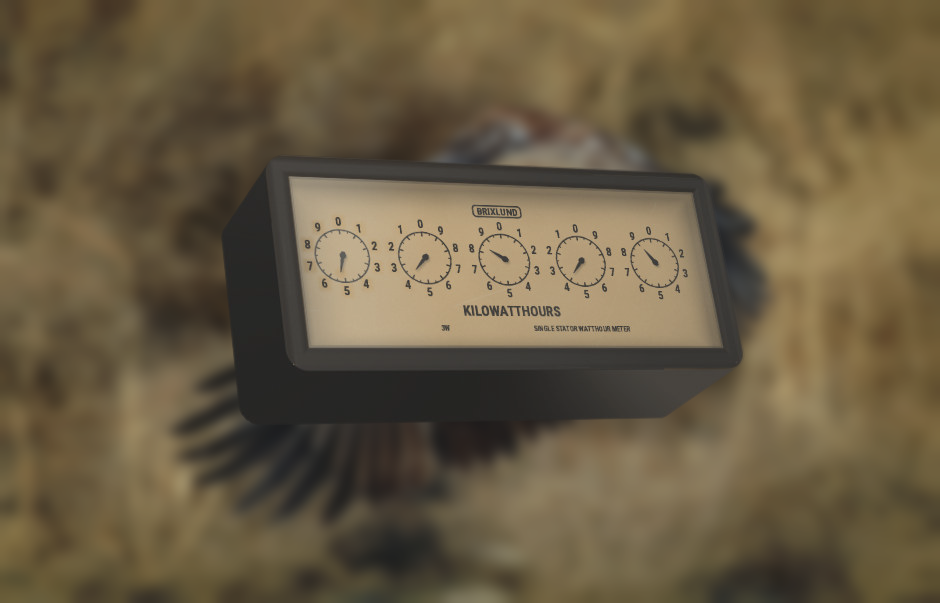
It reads 53839 kWh
